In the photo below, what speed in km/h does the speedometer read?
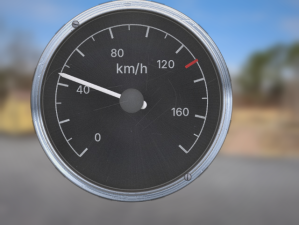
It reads 45 km/h
